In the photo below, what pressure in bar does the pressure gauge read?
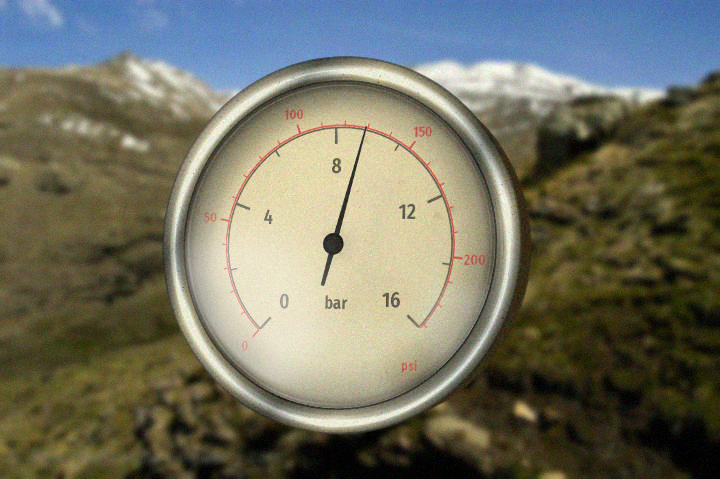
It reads 9 bar
